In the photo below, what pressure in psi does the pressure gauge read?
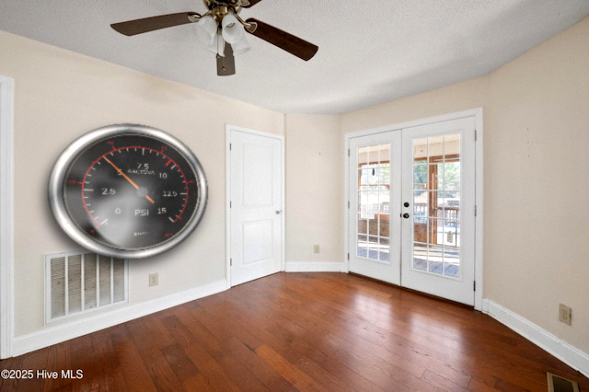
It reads 5 psi
